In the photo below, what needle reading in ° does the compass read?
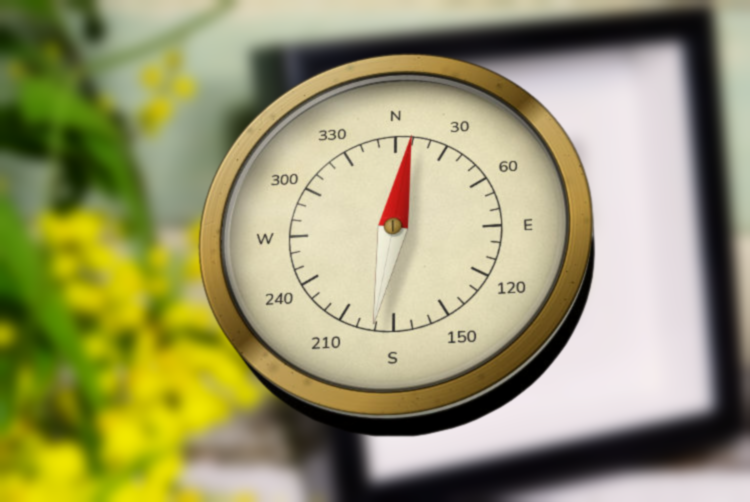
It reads 10 °
